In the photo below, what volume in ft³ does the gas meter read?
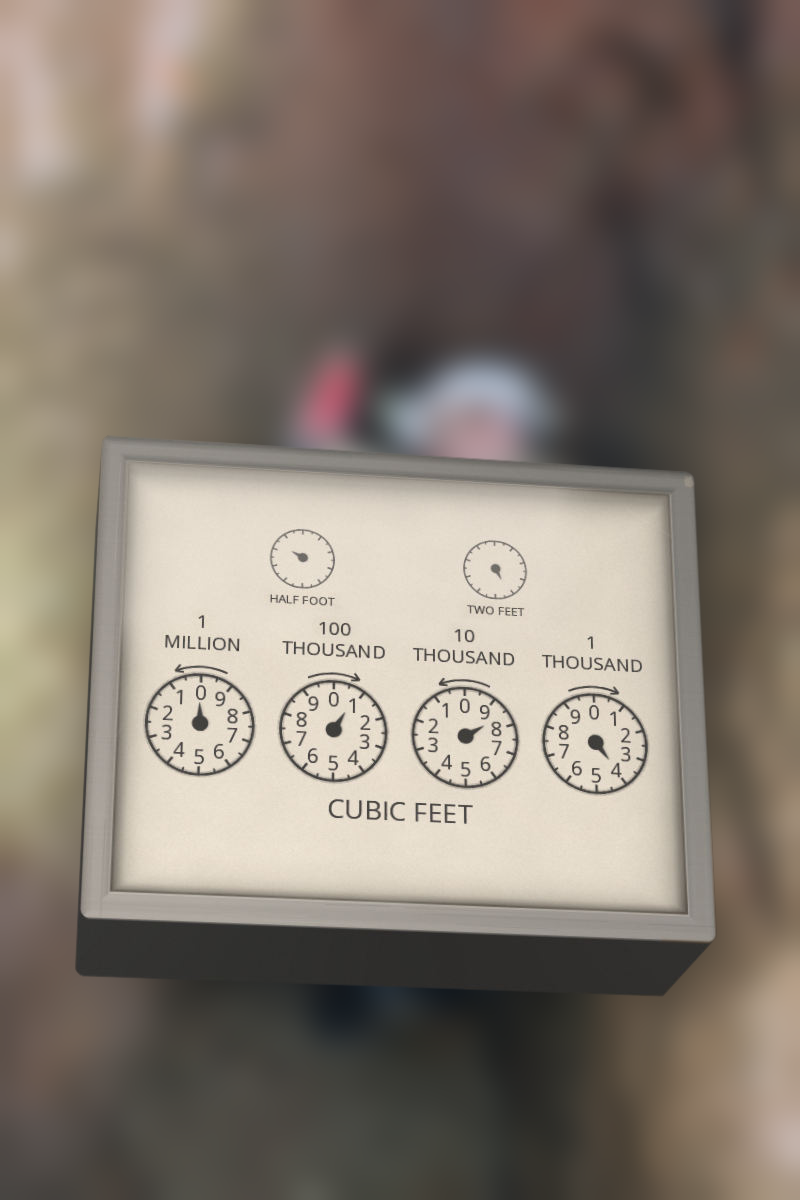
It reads 8400 ft³
